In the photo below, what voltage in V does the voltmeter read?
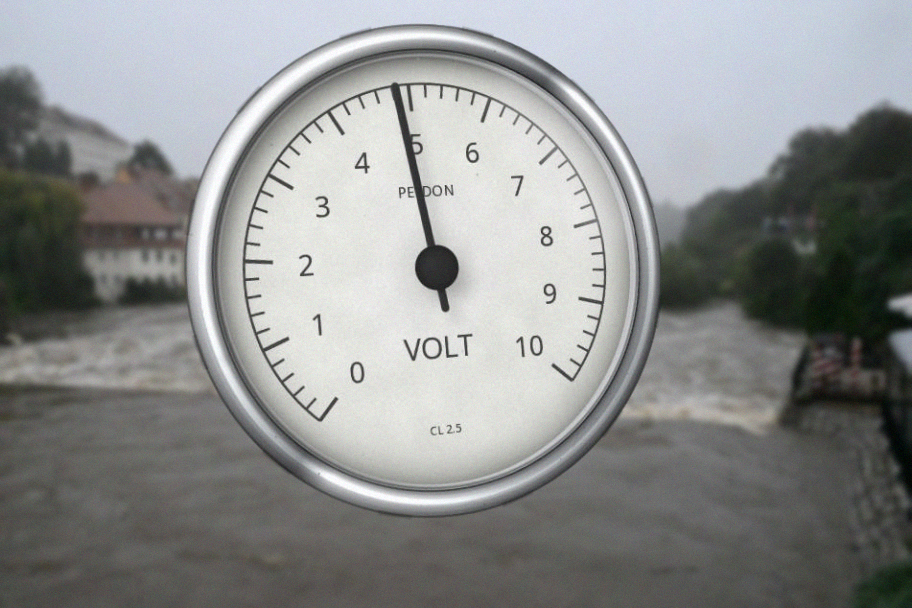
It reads 4.8 V
